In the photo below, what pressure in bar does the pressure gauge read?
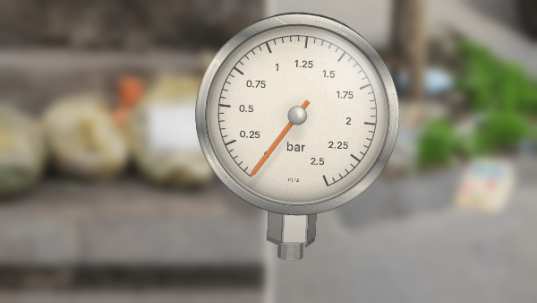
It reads 0 bar
